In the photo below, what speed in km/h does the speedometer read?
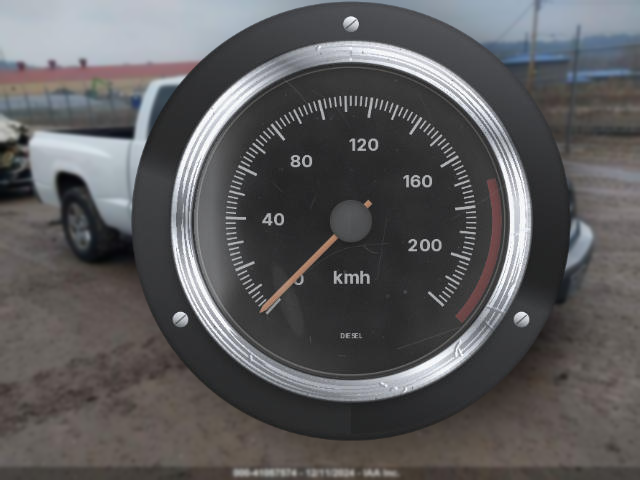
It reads 2 km/h
